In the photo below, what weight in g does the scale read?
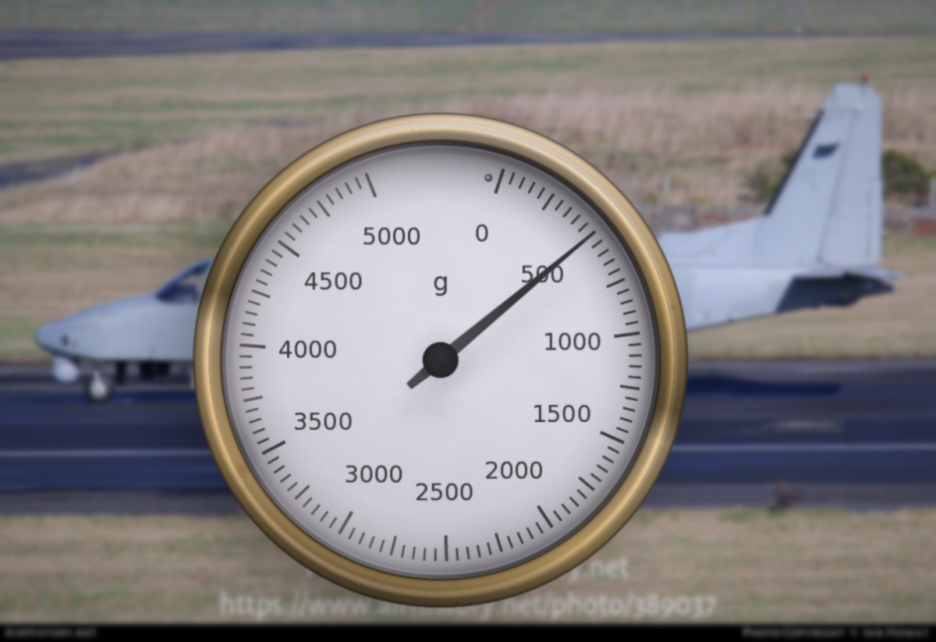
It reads 500 g
